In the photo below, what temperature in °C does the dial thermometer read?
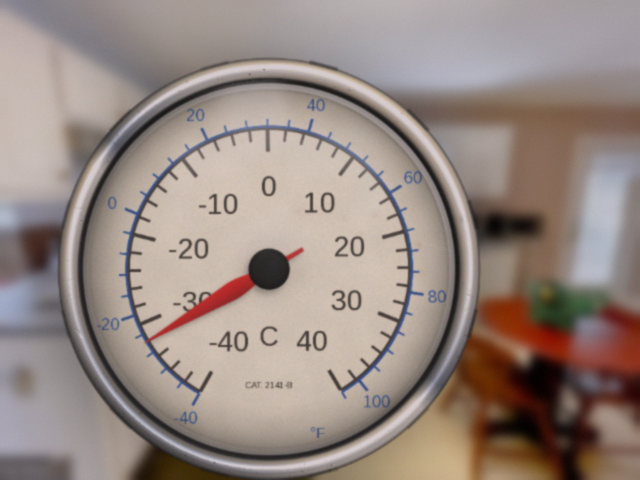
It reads -32 °C
